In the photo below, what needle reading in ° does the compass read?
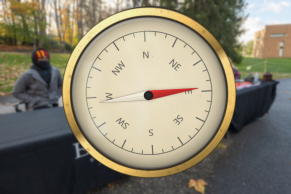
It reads 85 °
